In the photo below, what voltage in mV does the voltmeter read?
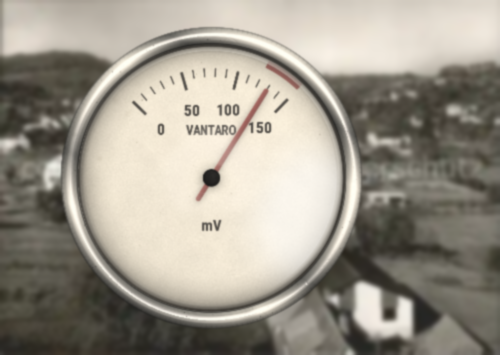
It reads 130 mV
